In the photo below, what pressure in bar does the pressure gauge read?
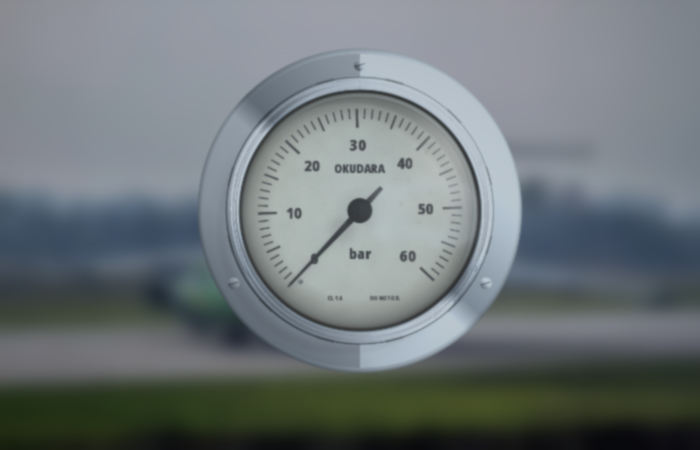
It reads 0 bar
